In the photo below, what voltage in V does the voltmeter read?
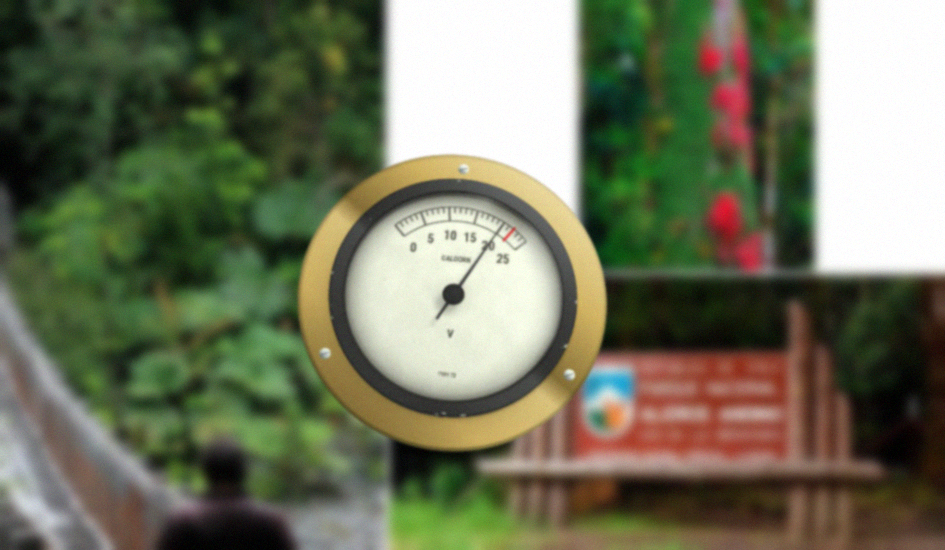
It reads 20 V
